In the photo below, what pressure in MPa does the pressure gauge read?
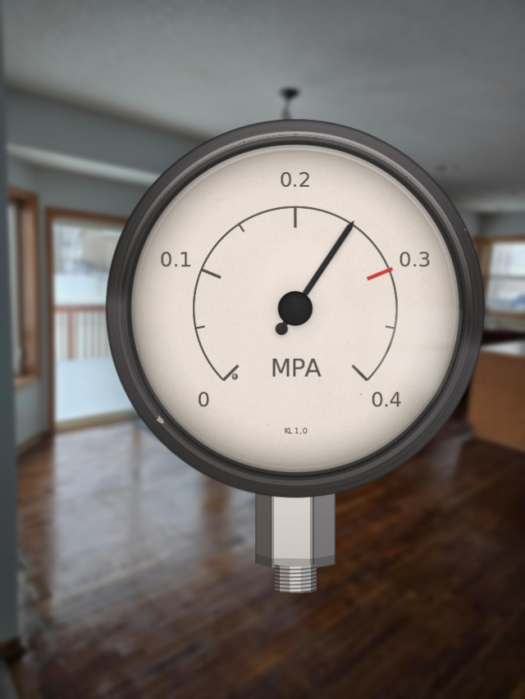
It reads 0.25 MPa
